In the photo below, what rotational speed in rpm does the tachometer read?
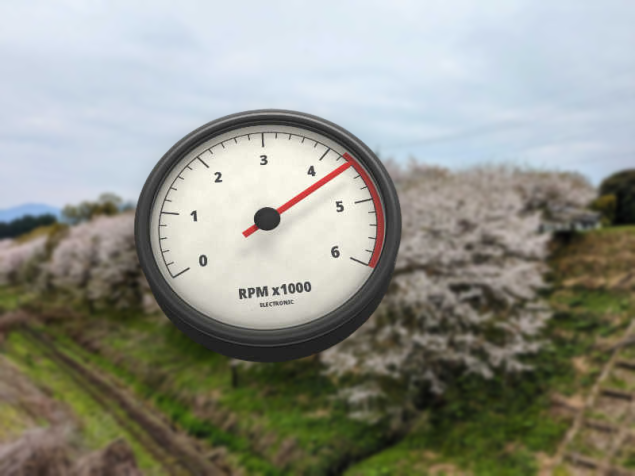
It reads 4400 rpm
